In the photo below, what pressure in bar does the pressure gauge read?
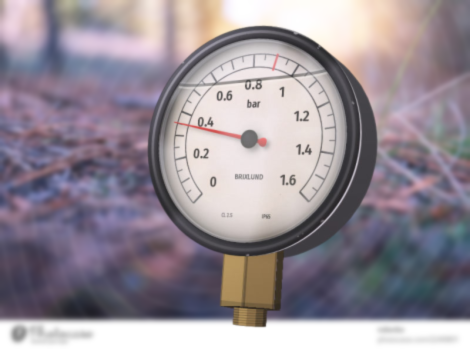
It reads 0.35 bar
